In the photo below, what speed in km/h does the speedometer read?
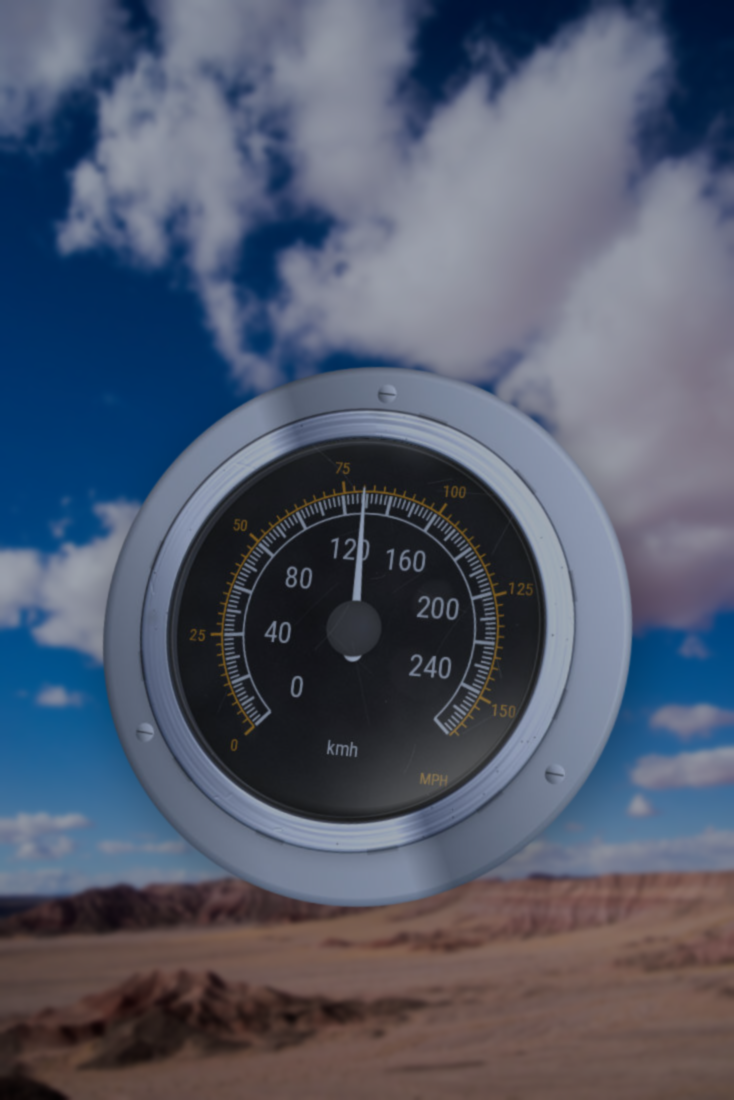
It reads 130 km/h
